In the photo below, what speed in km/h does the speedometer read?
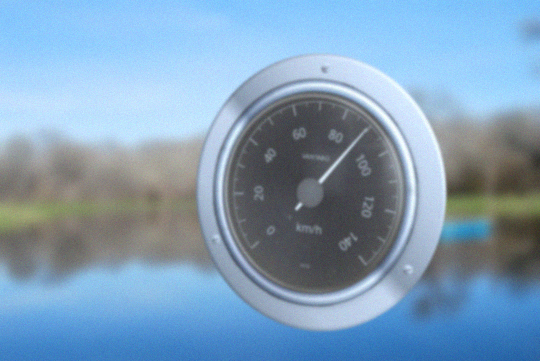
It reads 90 km/h
